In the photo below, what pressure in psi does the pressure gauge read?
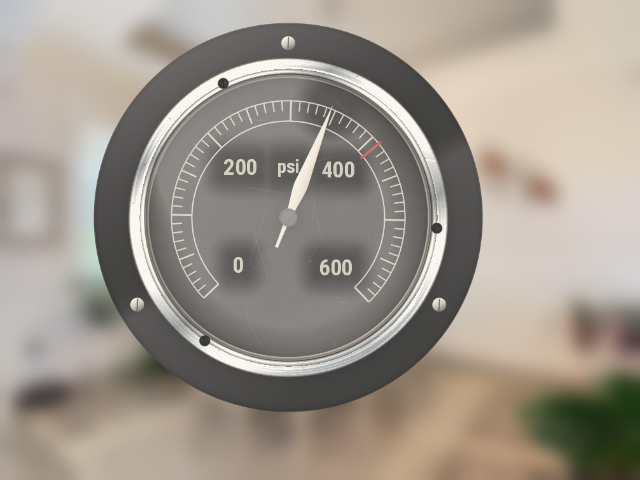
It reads 345 psi
